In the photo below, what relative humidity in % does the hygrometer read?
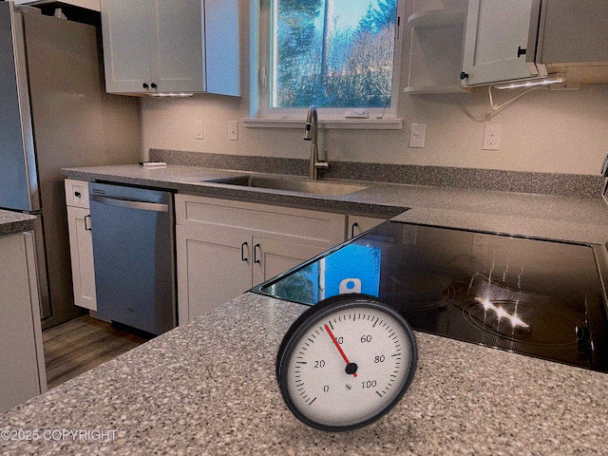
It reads 38 %
